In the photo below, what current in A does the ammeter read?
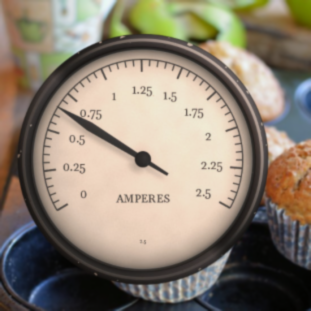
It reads 0.65 A
